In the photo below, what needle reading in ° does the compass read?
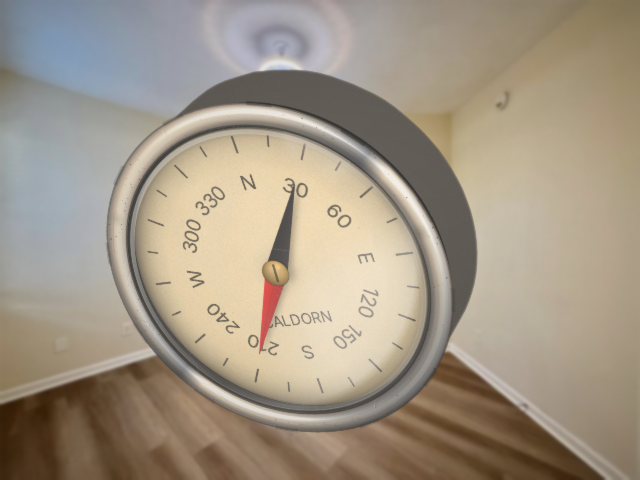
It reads 210 °
